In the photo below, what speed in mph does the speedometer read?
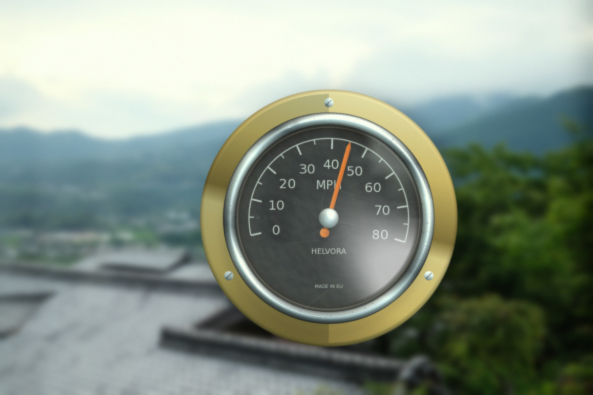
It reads 45 mph
